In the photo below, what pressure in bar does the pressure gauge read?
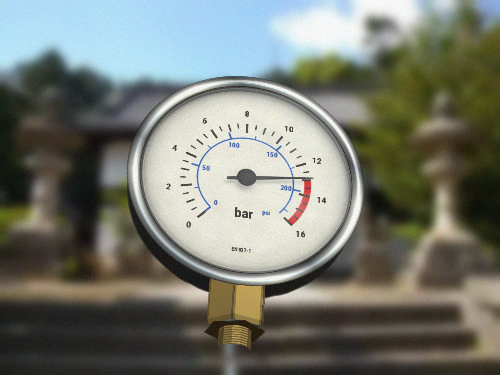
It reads 13 bar
